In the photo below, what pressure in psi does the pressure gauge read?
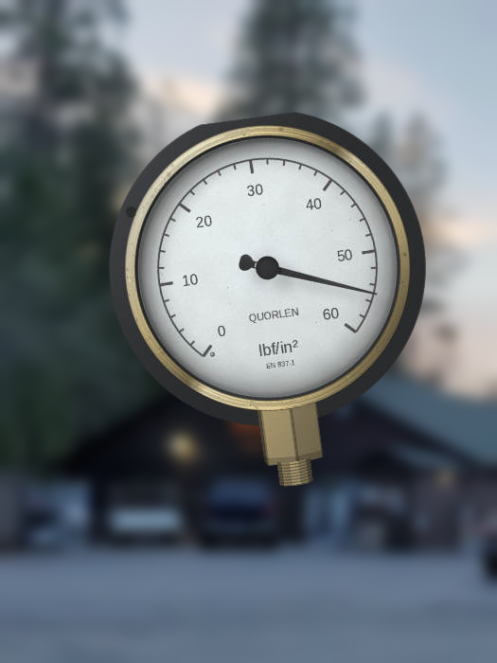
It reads 55 psi
